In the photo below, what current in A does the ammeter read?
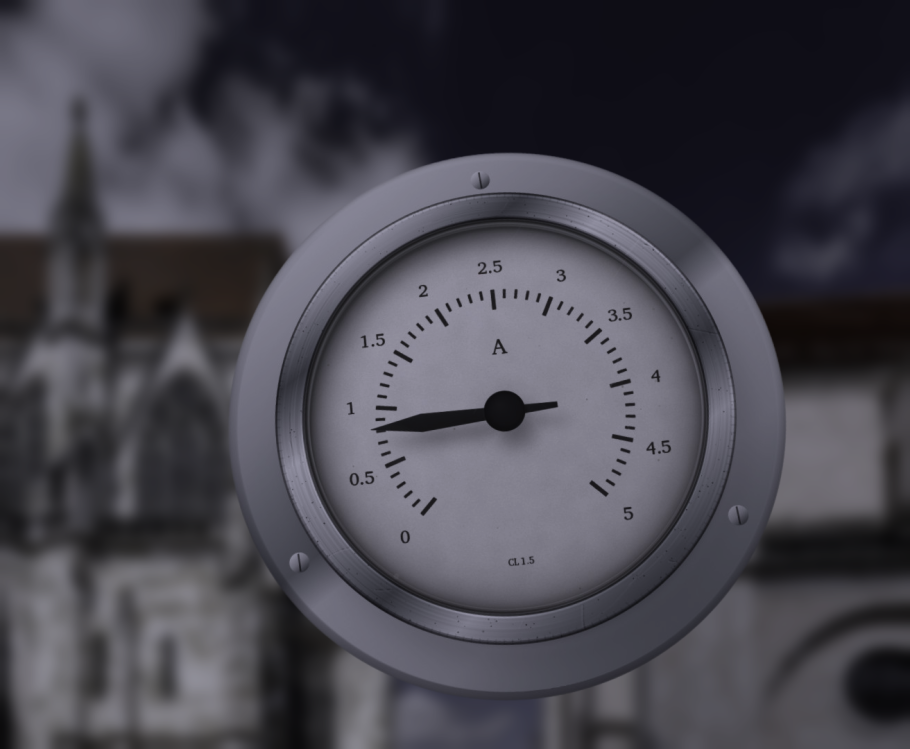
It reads 0.8 A
